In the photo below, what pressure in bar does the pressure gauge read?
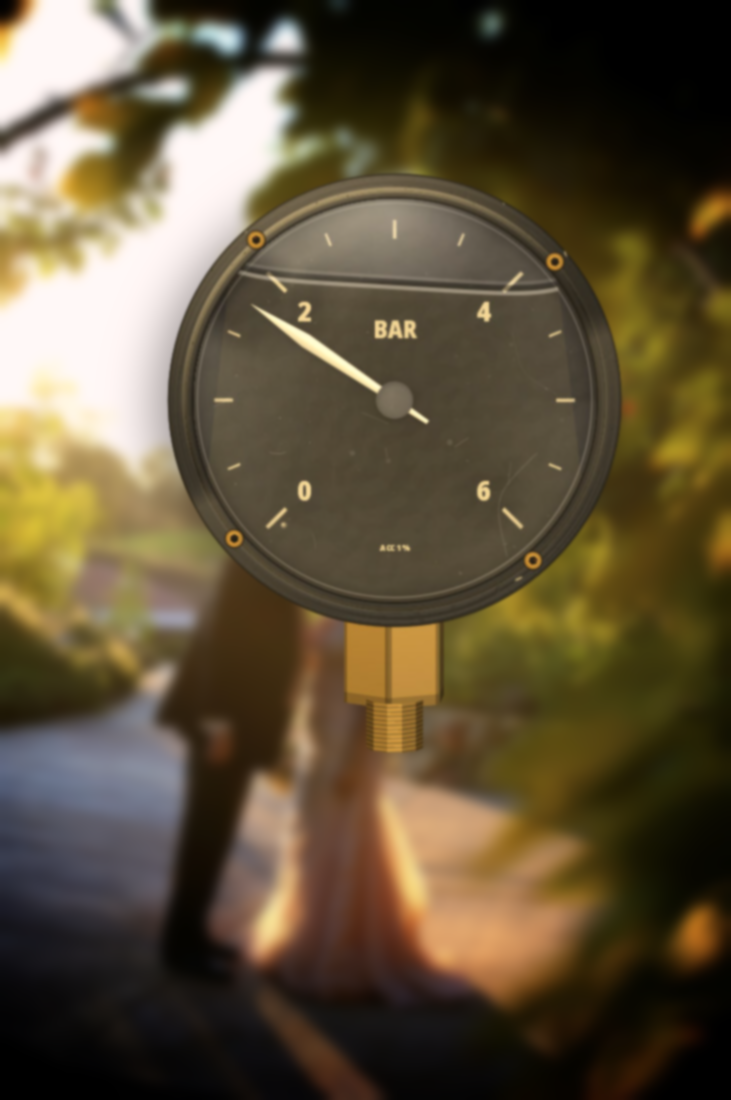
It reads 1.75 bar
